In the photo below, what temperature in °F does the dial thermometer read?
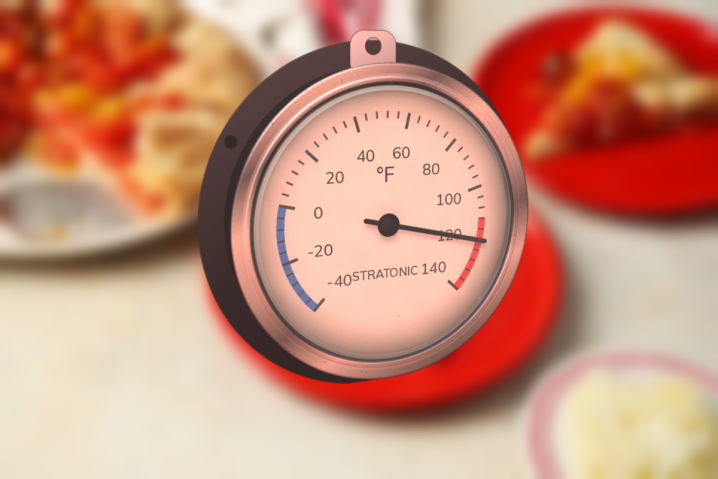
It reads 120 °F
